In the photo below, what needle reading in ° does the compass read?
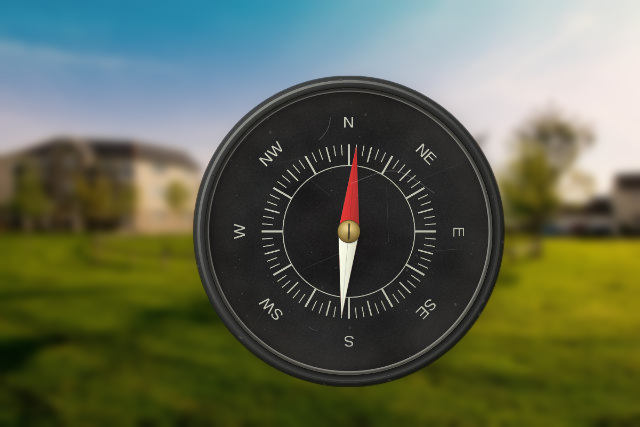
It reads 5 °
